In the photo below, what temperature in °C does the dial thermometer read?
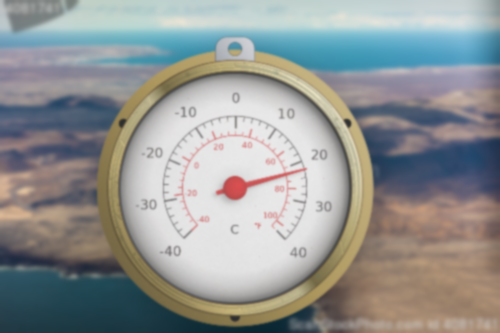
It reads 22 °C
